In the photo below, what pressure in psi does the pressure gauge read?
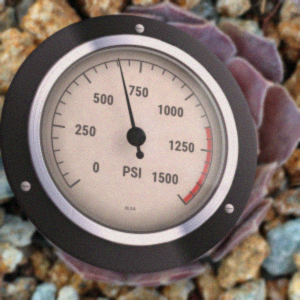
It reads 650 psi
